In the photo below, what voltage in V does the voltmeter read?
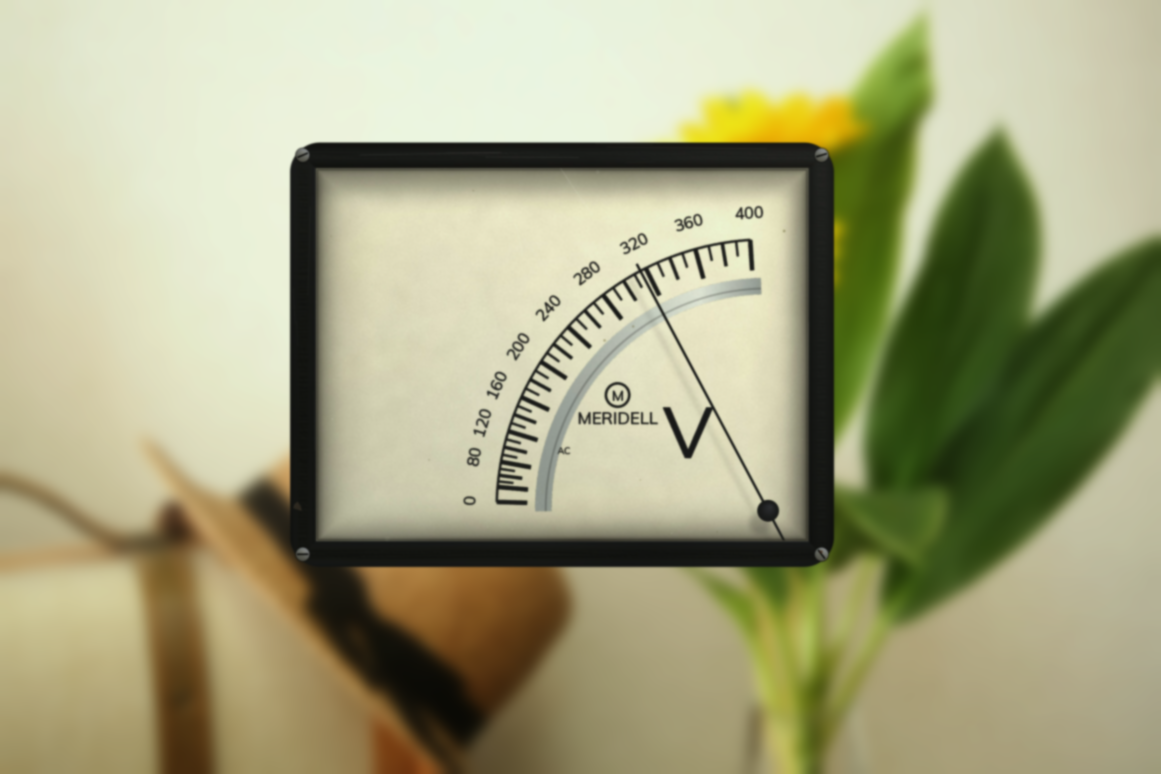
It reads 315 V
